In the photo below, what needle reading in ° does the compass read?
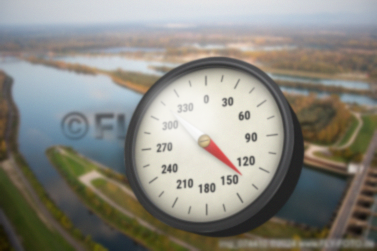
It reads 135 °
